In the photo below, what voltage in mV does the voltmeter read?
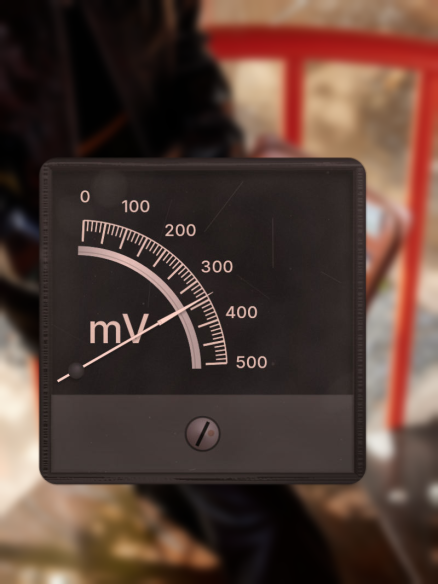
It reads 340 mV
